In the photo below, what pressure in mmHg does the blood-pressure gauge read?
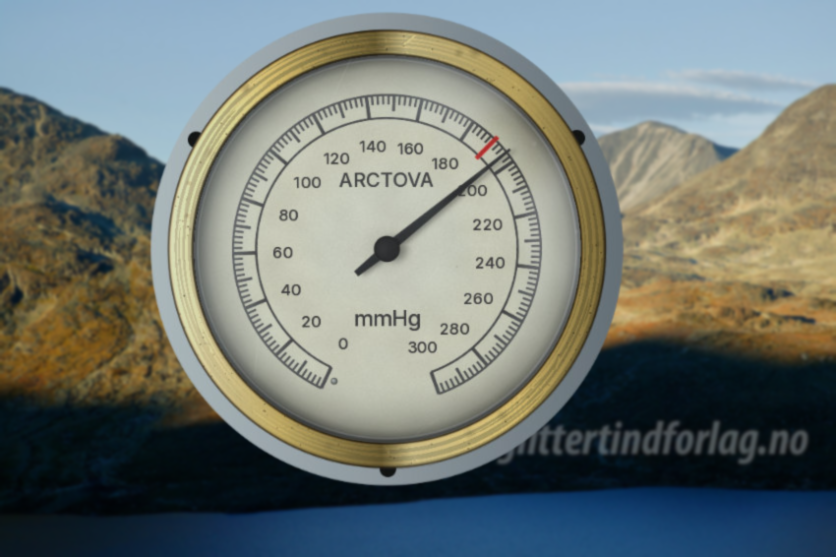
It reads 196 mmHg
